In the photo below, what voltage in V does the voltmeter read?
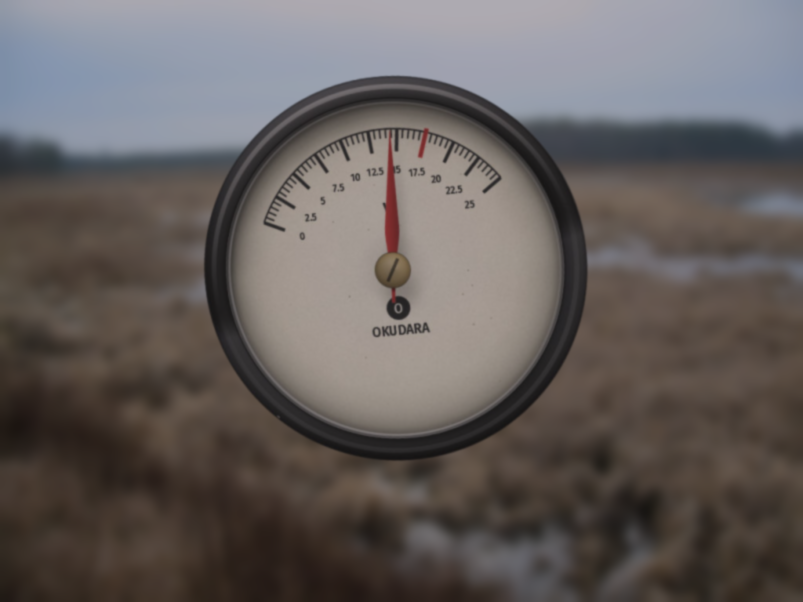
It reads 14.5 V
